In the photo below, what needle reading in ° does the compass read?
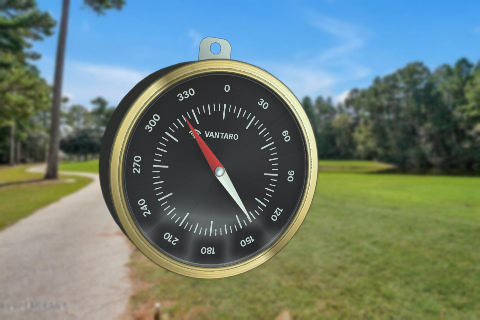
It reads 320 °
